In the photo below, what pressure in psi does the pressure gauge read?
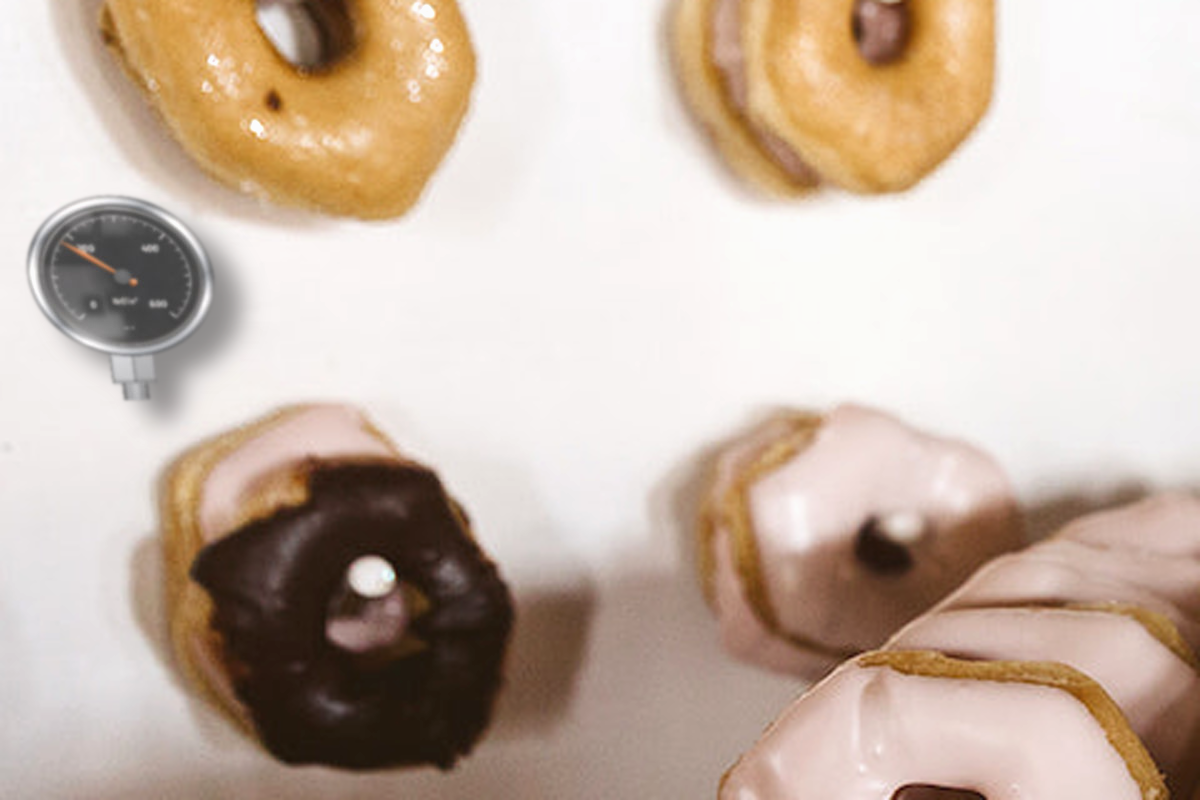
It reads 180 psi
